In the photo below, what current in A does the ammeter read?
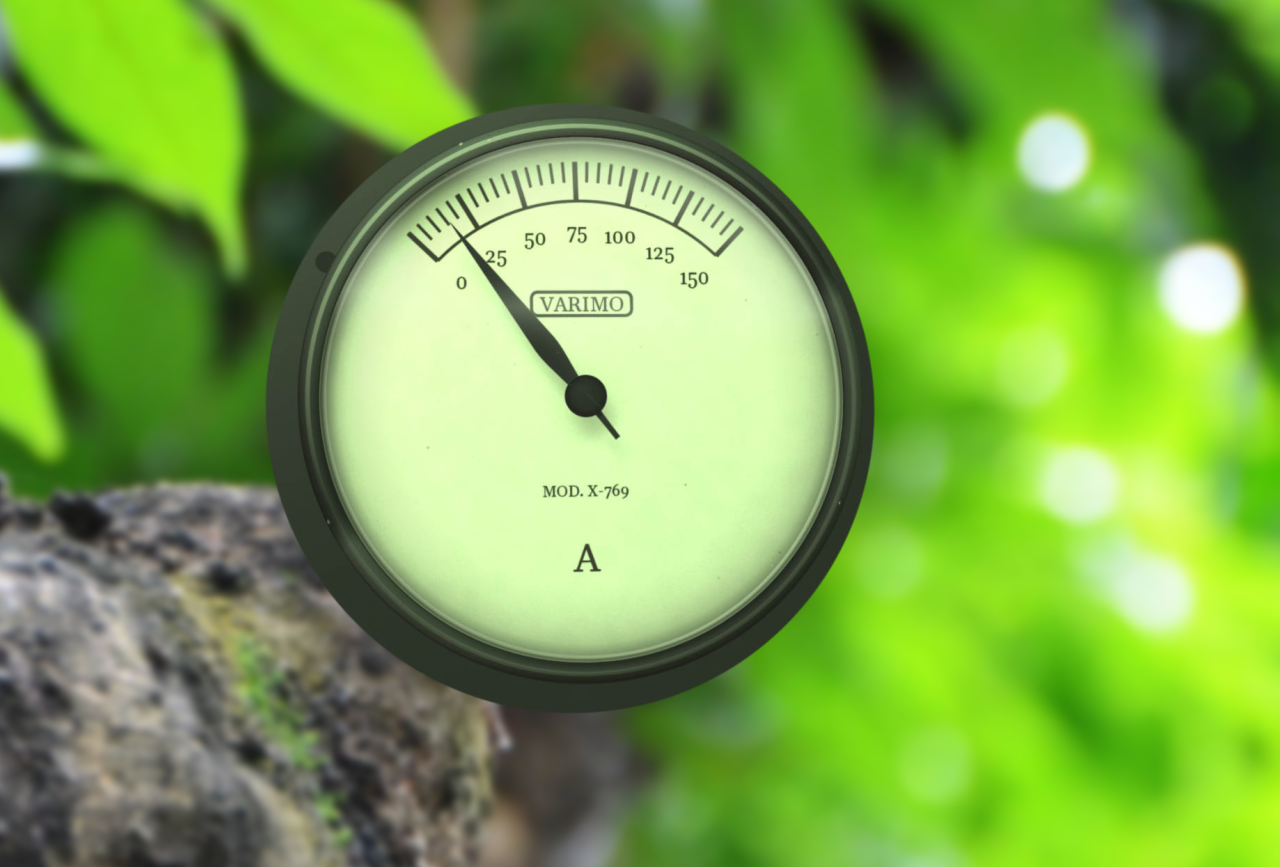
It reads 15 A
